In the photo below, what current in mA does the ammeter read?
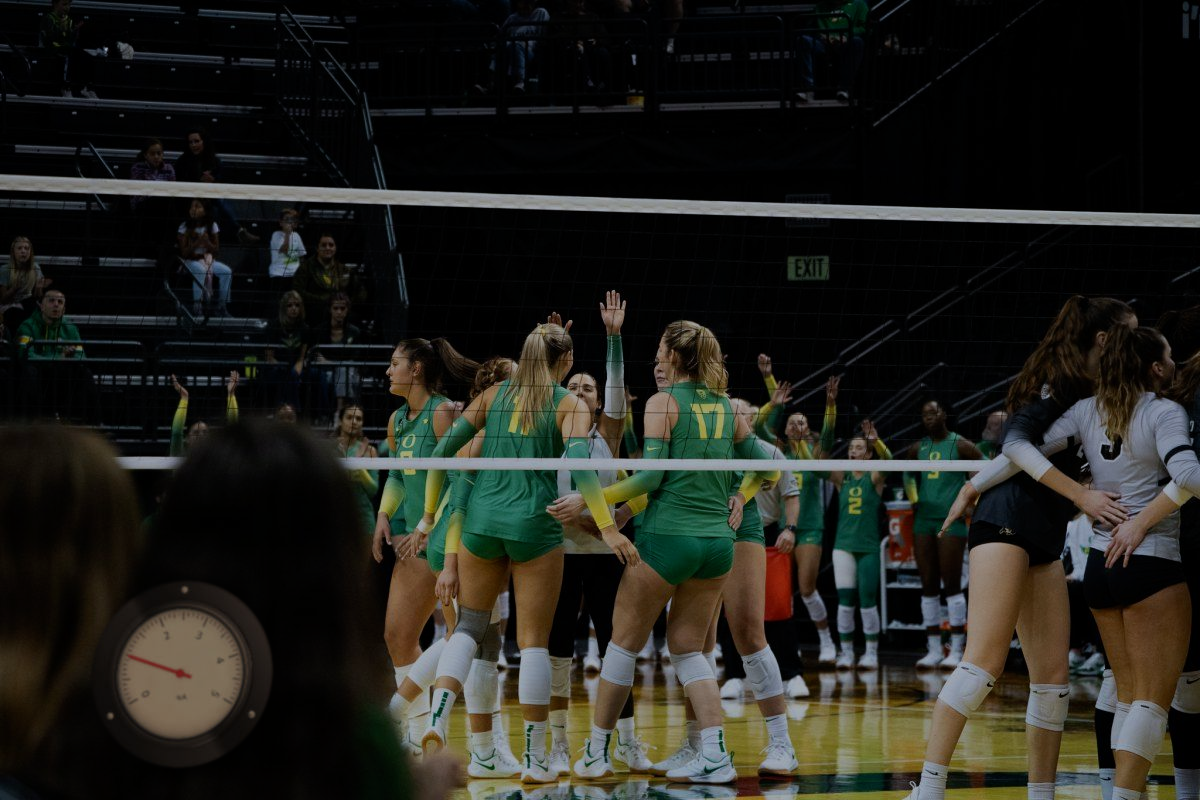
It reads 1 mA
